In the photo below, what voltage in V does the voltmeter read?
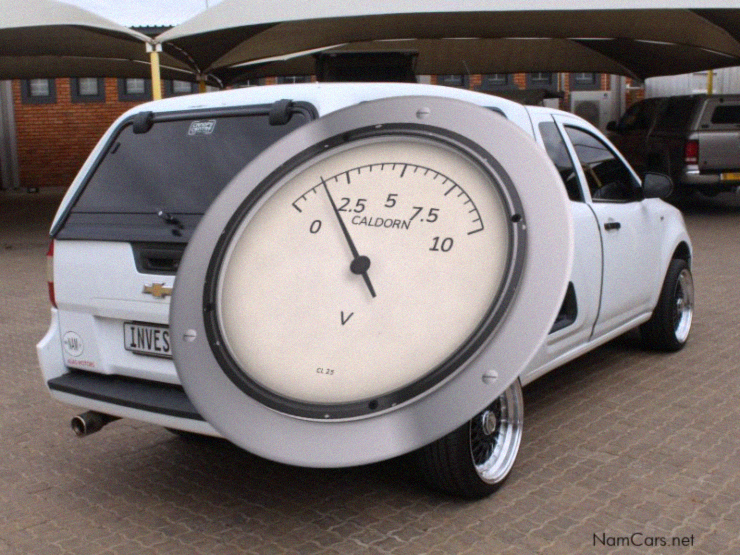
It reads 1.5 V
